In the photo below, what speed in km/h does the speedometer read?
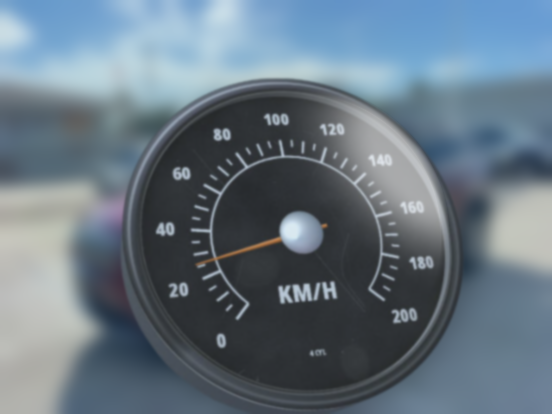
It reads 25 km/h
